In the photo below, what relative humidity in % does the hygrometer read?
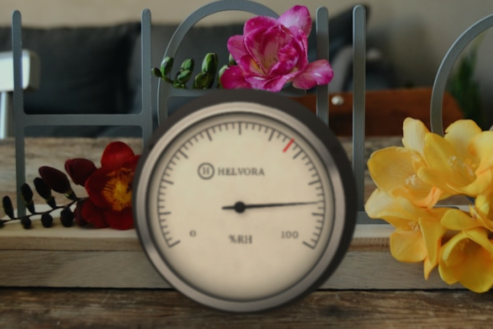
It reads 86 %
